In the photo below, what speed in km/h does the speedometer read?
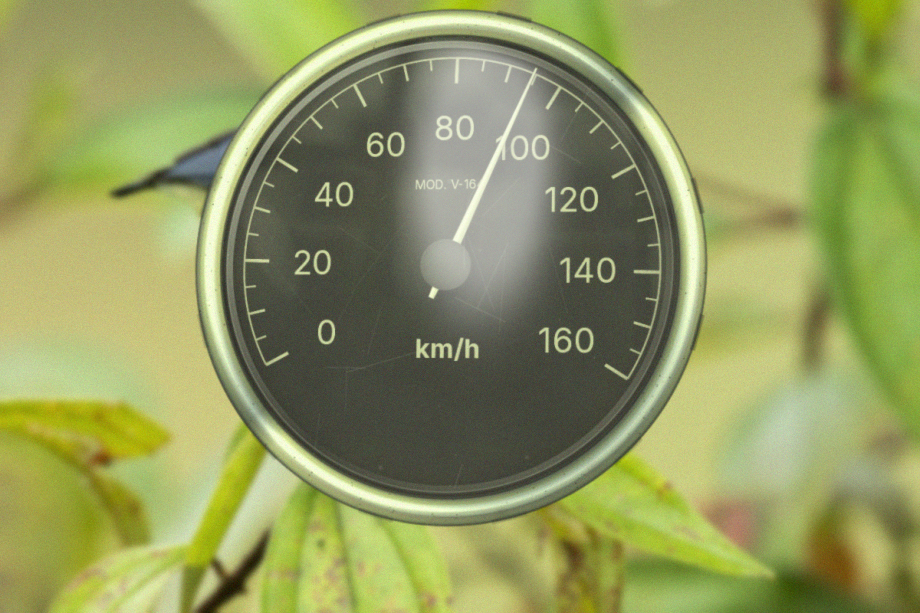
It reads 95 km/h
